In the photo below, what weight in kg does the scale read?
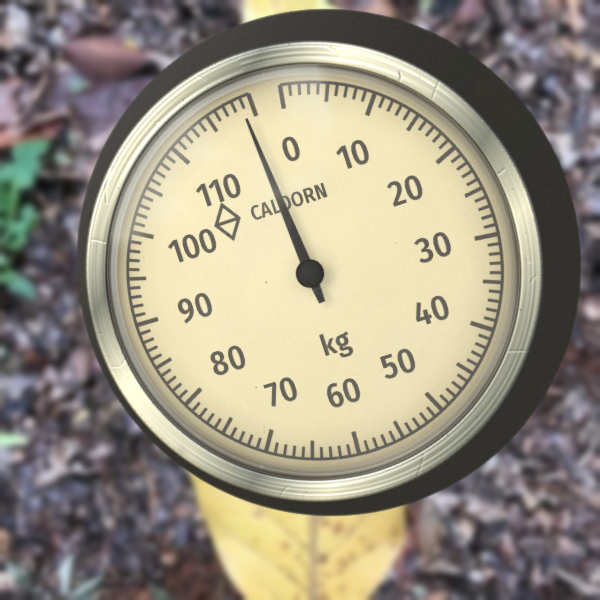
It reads 119 kg
